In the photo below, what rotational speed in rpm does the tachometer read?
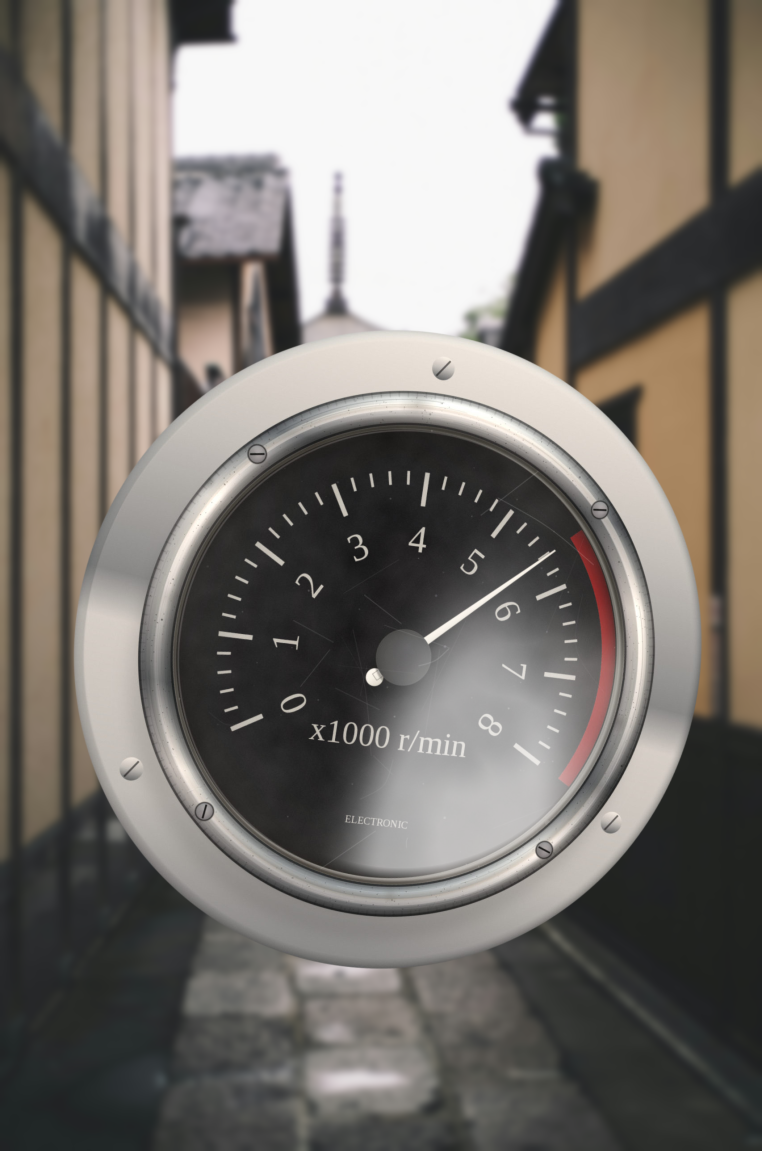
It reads 5600 rpm
